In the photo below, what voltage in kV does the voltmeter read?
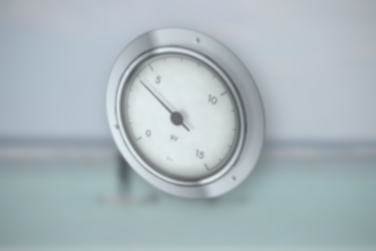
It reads 4 kV
